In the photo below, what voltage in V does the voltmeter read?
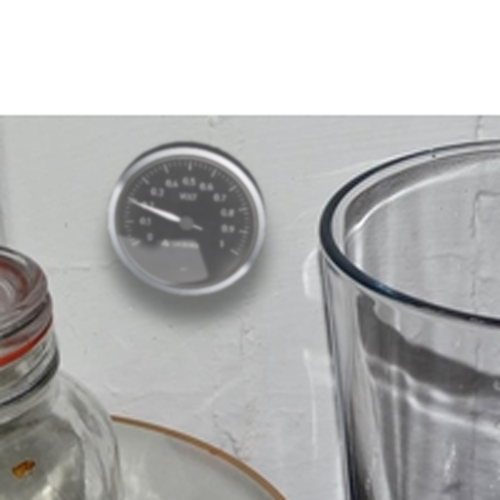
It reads 0.2 V
